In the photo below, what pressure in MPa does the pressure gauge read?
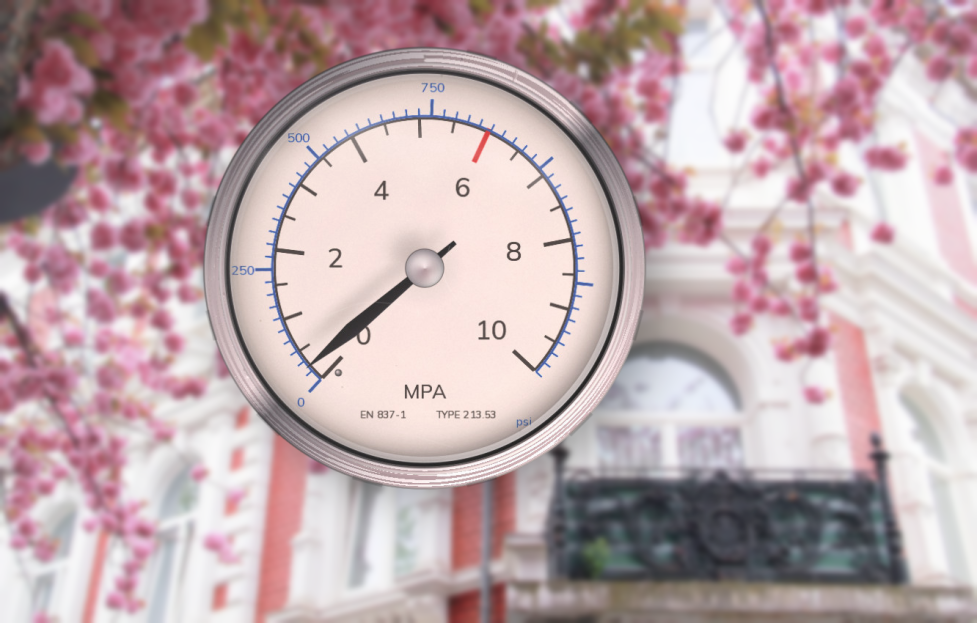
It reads 0.25 MPa
